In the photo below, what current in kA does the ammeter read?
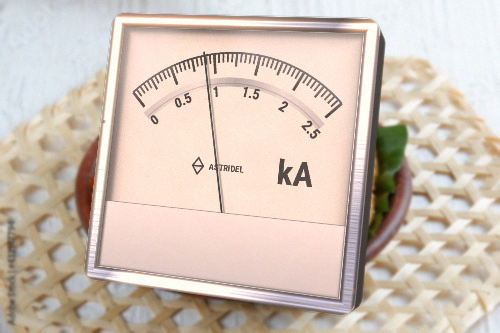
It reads 0.9 kA
